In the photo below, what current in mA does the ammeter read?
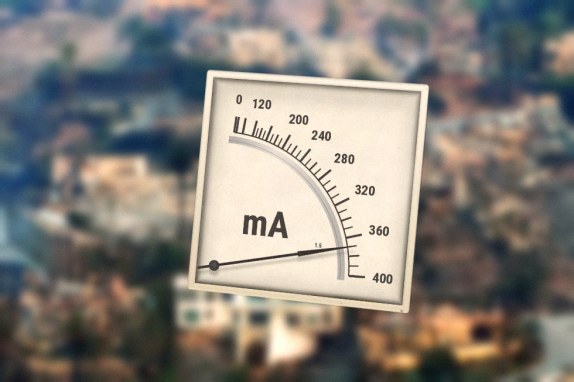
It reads 370 mA
